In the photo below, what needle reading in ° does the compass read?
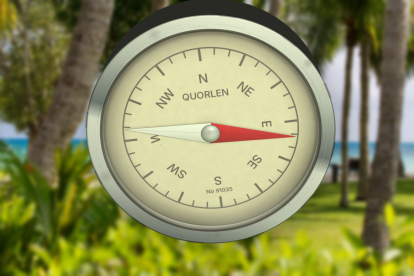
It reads 100 °
